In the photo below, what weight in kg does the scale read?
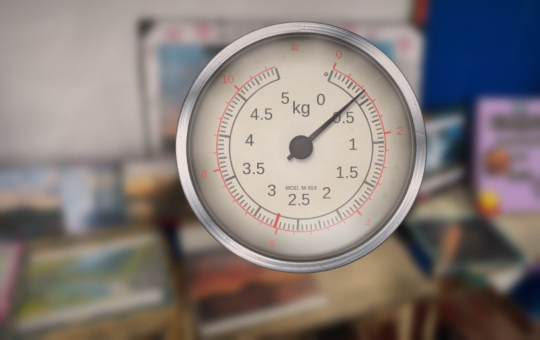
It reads 0.4 kg
